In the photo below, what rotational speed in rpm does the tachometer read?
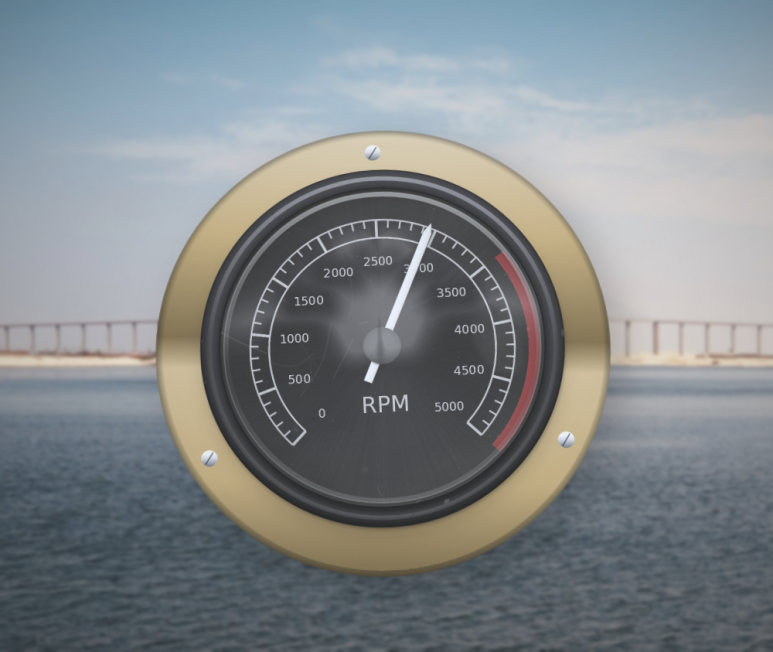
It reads 2950 rpm
